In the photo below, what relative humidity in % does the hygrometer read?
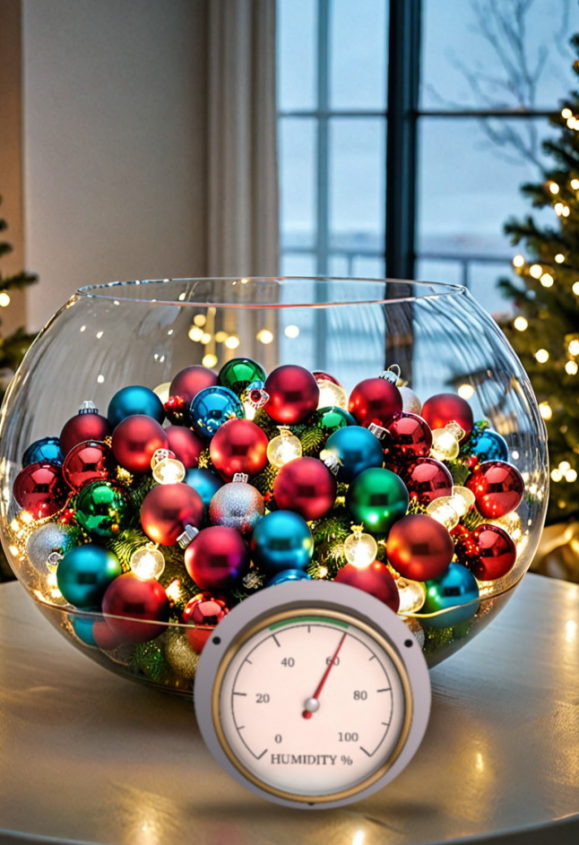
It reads 60 %
